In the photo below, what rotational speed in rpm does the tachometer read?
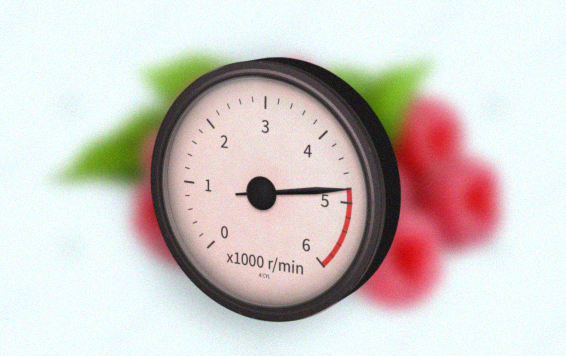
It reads 4800 rpm
